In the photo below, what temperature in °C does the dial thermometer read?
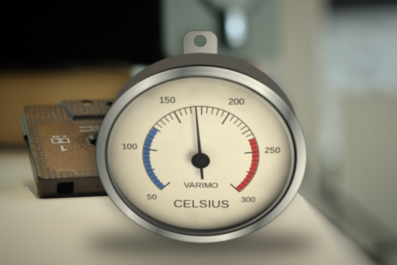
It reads 170 °C
